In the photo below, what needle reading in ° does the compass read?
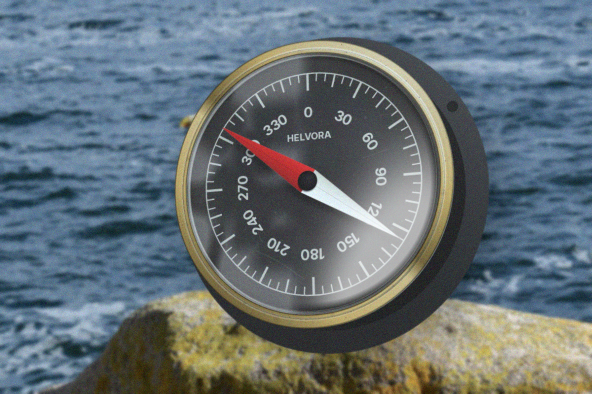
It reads 305 °
